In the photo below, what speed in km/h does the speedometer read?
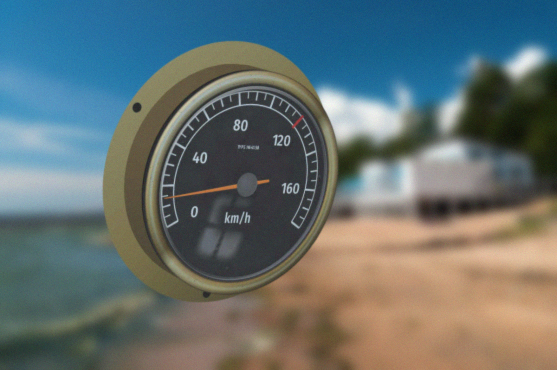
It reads 15 km/h
